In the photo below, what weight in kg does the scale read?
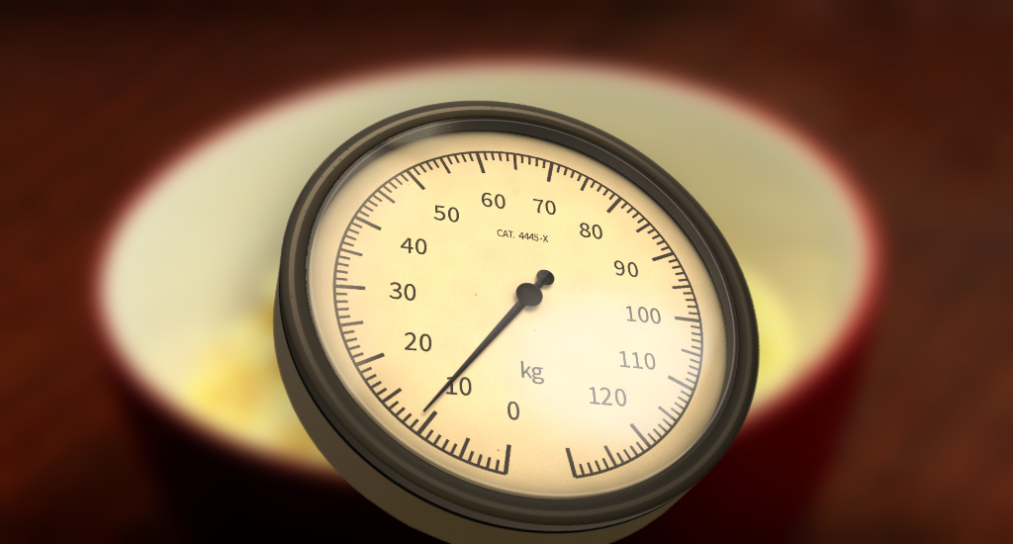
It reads 11 kg
